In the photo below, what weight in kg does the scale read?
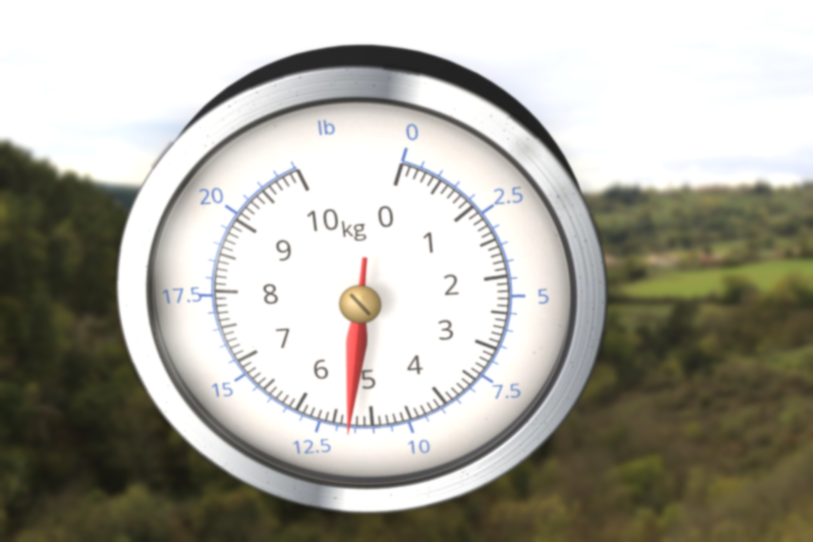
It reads 5.3 kg
